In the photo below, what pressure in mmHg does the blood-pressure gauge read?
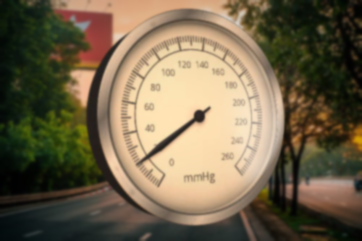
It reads 20 mmHg
